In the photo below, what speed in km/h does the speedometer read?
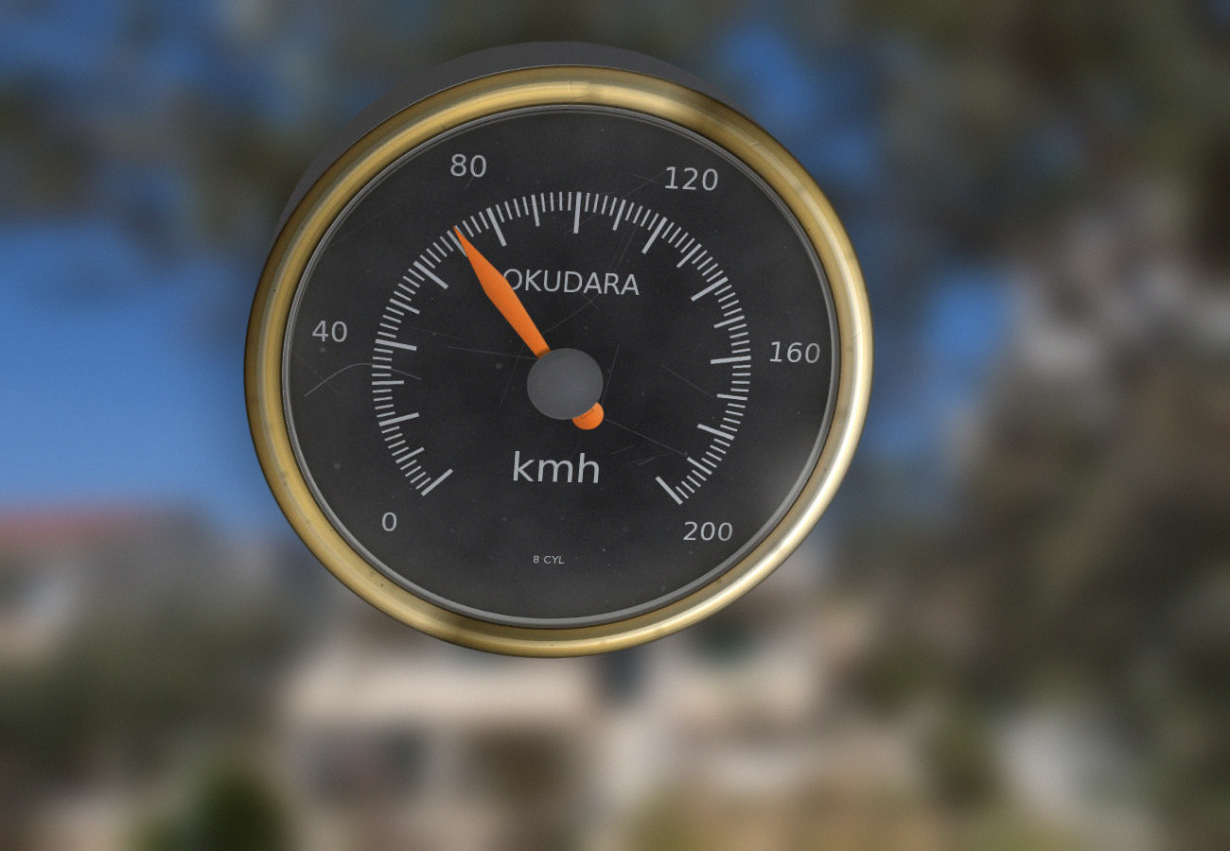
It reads 72 km/h
